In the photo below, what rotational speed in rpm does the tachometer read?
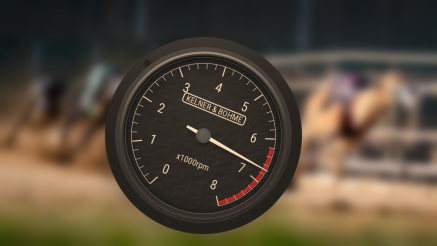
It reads 6700 rpm
